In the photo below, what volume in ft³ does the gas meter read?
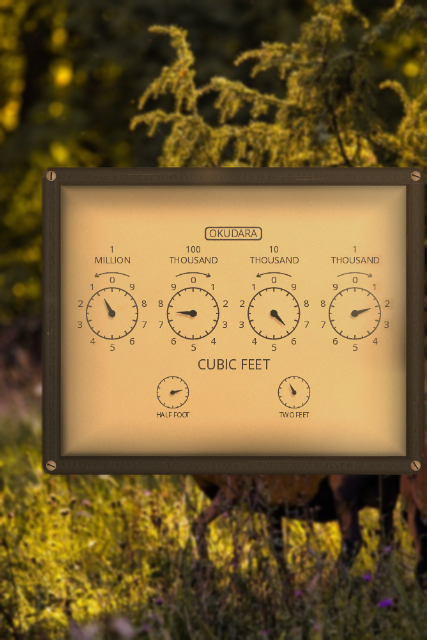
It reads 76200 ft³
